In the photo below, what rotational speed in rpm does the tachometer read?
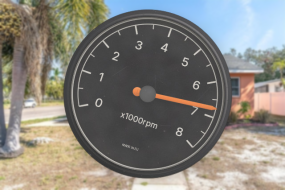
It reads 6750 rpm
